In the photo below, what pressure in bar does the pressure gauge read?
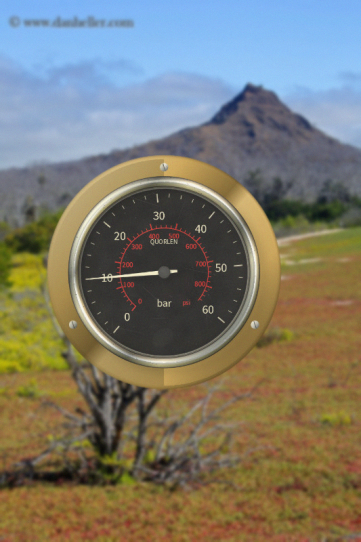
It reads 10 bar
